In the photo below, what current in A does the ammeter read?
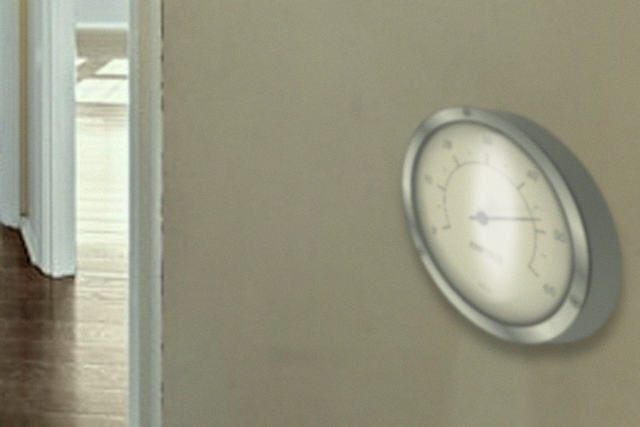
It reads 47.5 A
